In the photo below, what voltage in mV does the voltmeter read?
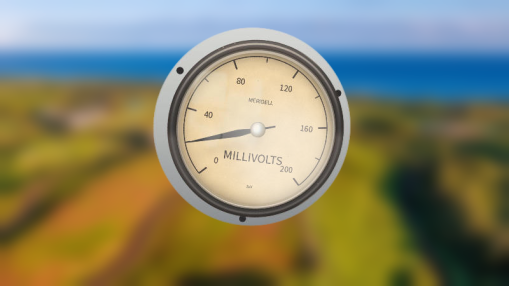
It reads 20 mV
